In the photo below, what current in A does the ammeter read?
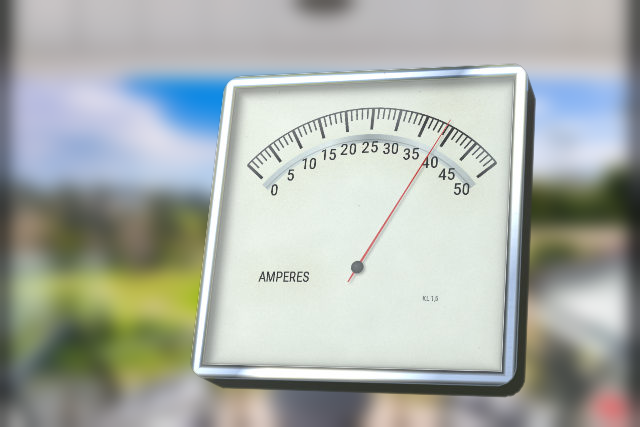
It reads 39 A
